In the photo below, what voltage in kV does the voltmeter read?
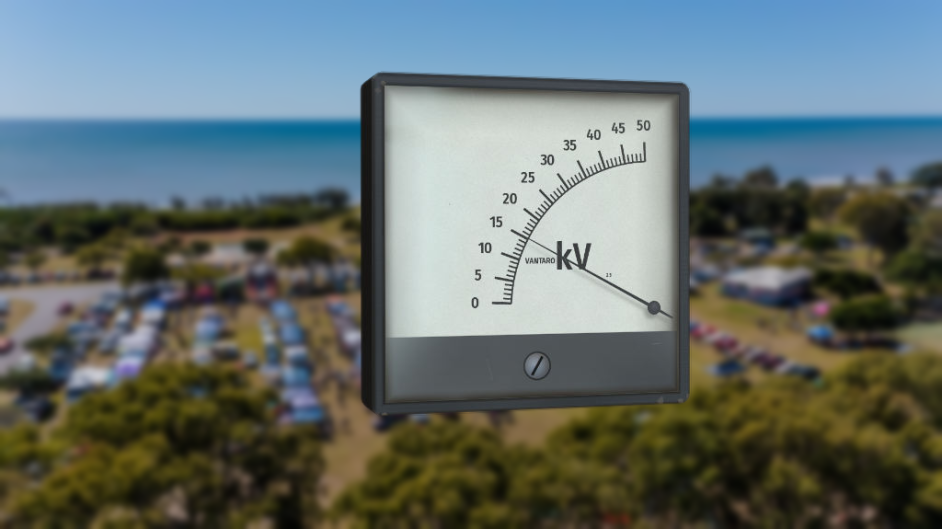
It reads 15 kV
